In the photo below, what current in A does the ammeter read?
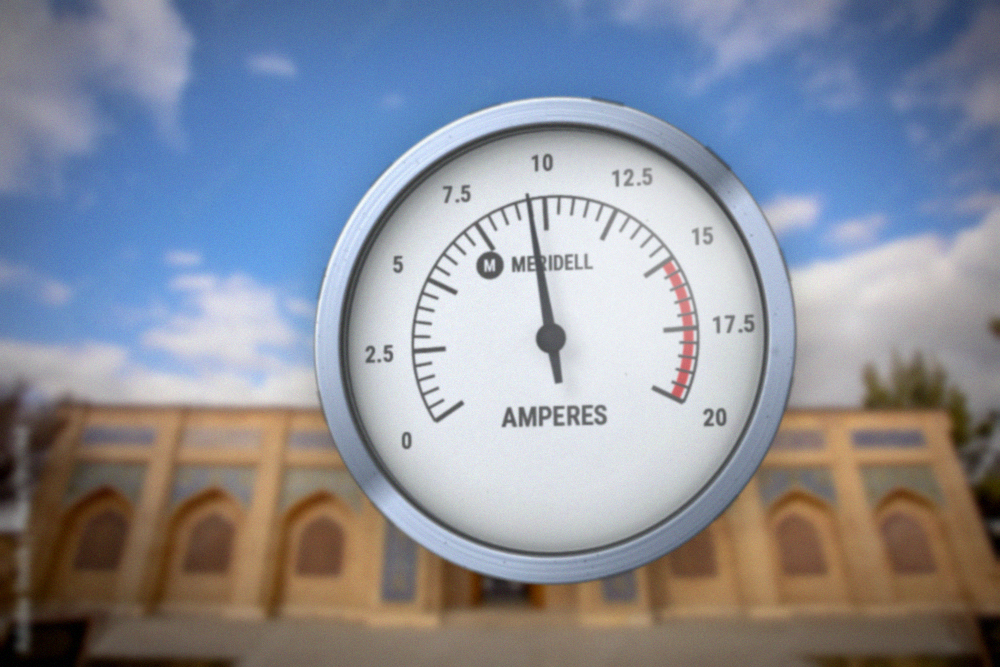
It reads 9.5 A
